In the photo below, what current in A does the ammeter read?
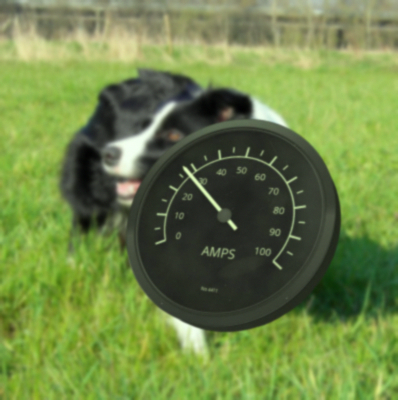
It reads 27.5 A
